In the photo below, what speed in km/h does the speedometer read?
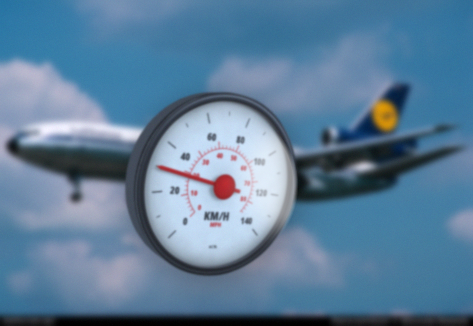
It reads 30 km/h
